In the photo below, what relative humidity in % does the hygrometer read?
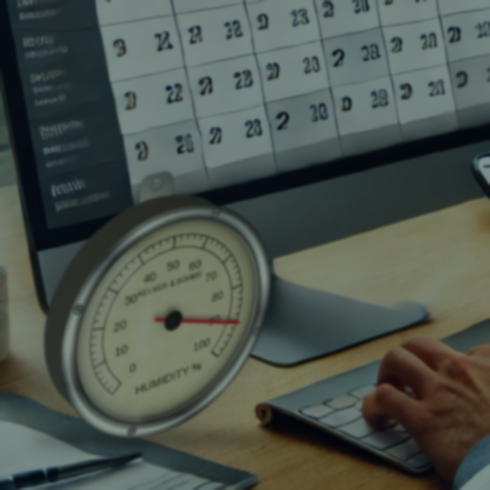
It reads 90 %
